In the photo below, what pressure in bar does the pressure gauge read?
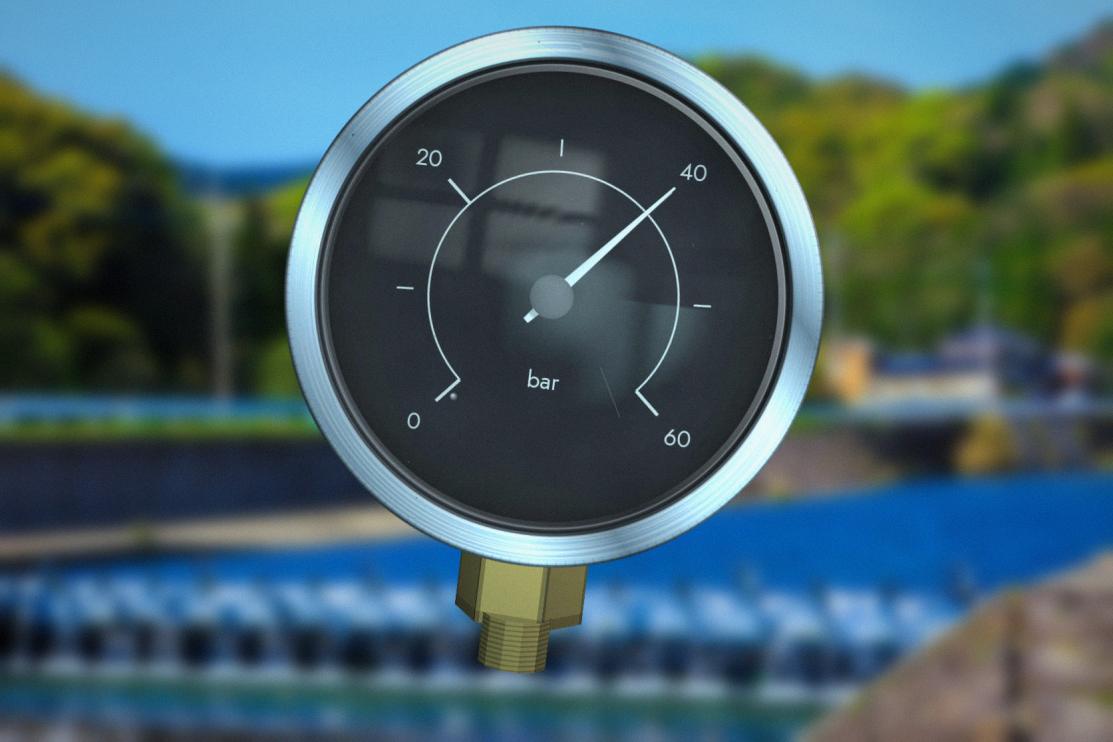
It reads 40 bar
